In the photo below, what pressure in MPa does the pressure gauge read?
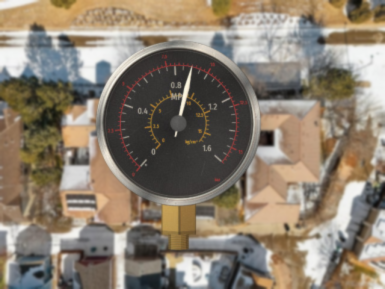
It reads 0.9 MPa
